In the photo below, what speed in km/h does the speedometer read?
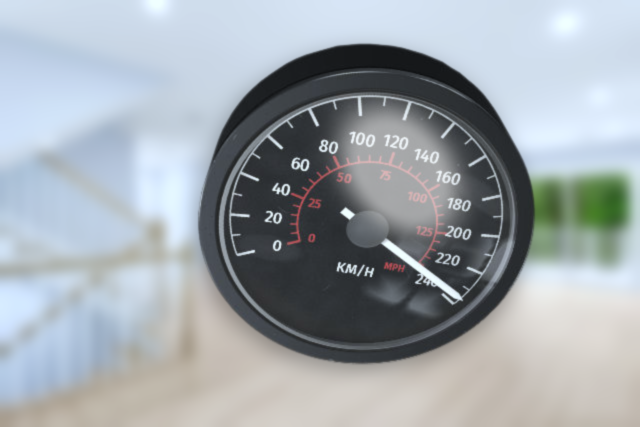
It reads 235 km/h
